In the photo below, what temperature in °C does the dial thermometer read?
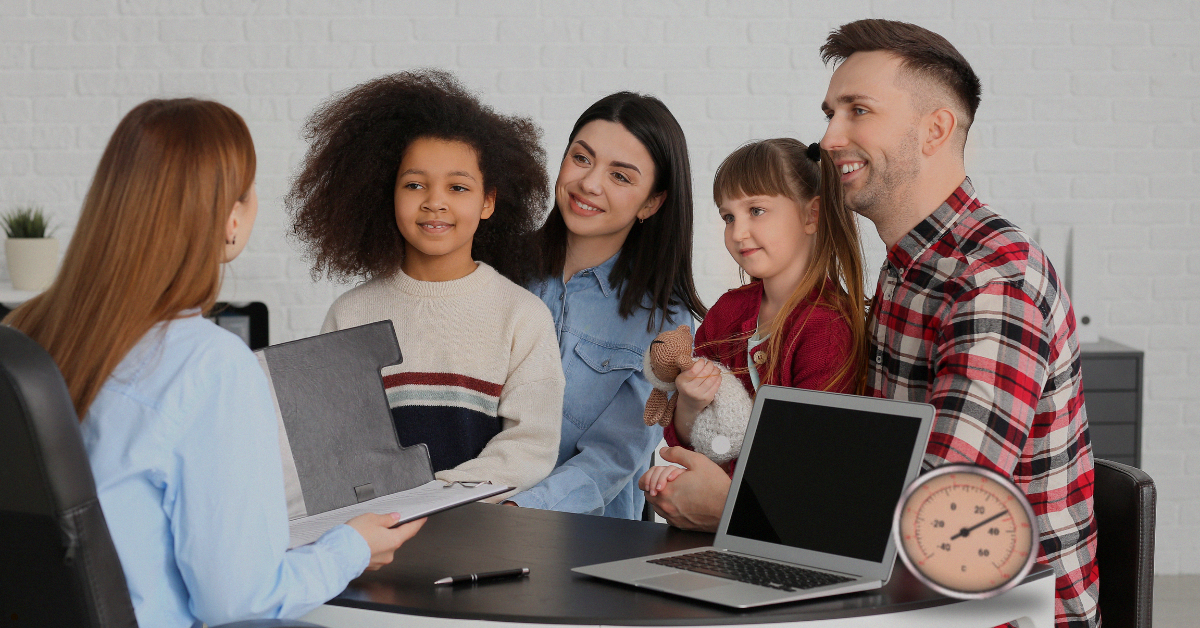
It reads 30 °C
